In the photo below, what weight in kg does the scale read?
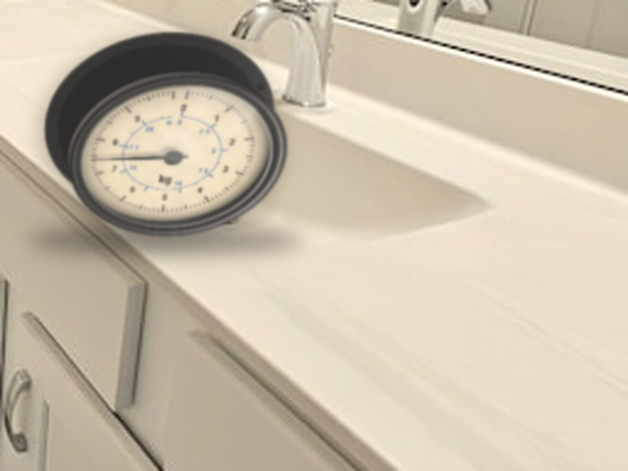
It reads 7.5 kg
